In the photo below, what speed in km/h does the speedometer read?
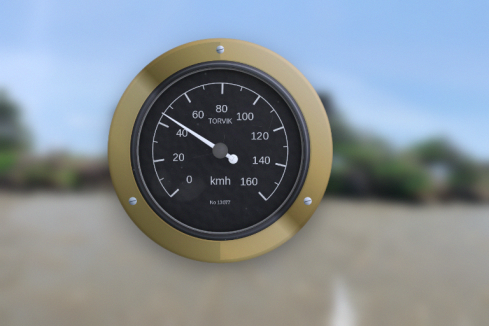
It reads 45 km/h
